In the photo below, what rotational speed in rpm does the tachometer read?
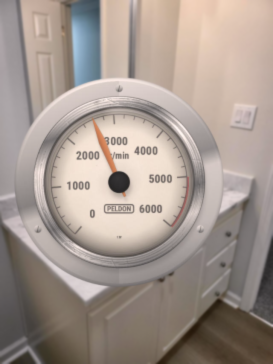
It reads 2600 rpm
